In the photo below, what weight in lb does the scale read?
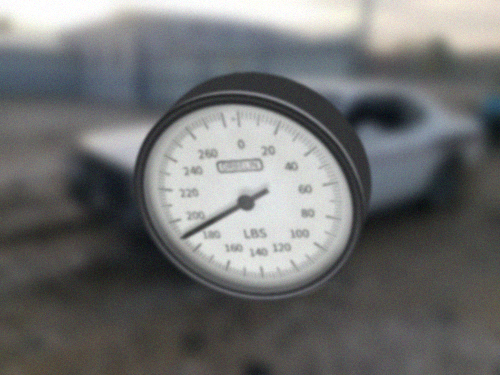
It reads 190 lb
